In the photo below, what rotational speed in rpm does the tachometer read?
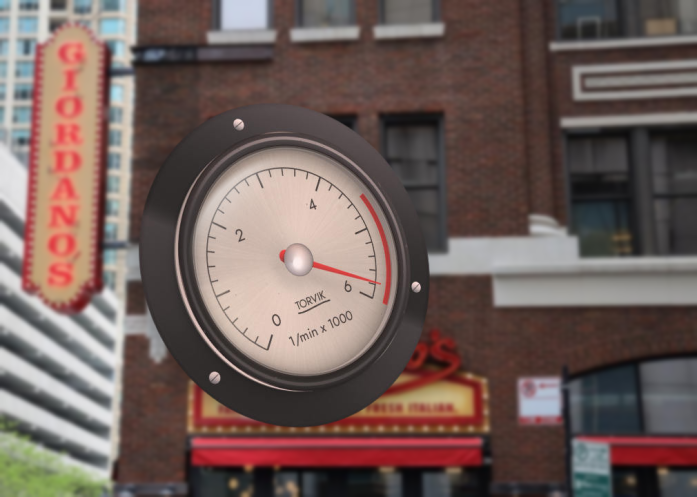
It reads 5800 rpm
